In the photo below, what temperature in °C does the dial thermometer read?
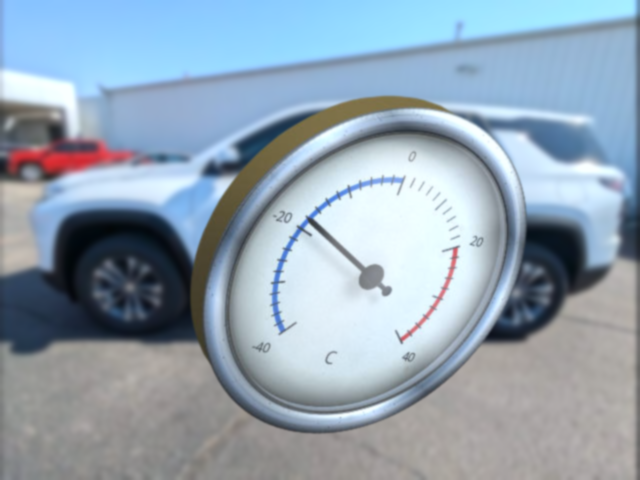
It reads -18 °C
